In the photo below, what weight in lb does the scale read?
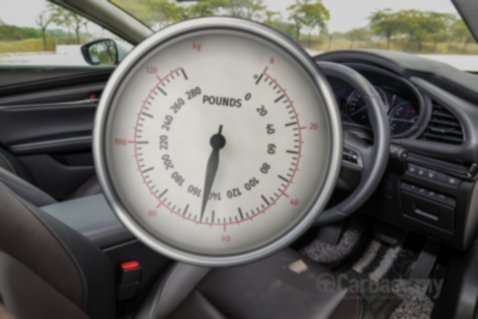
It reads 148 lb
